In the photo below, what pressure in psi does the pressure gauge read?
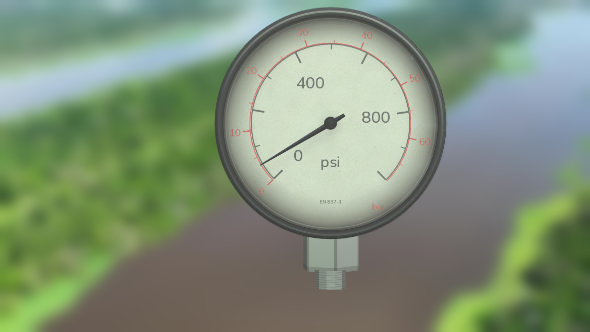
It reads 50 psi
